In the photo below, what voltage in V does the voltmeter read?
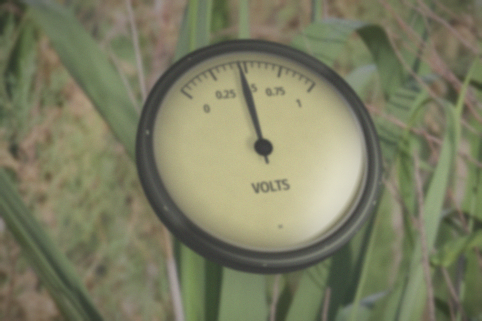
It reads 0.45 V
